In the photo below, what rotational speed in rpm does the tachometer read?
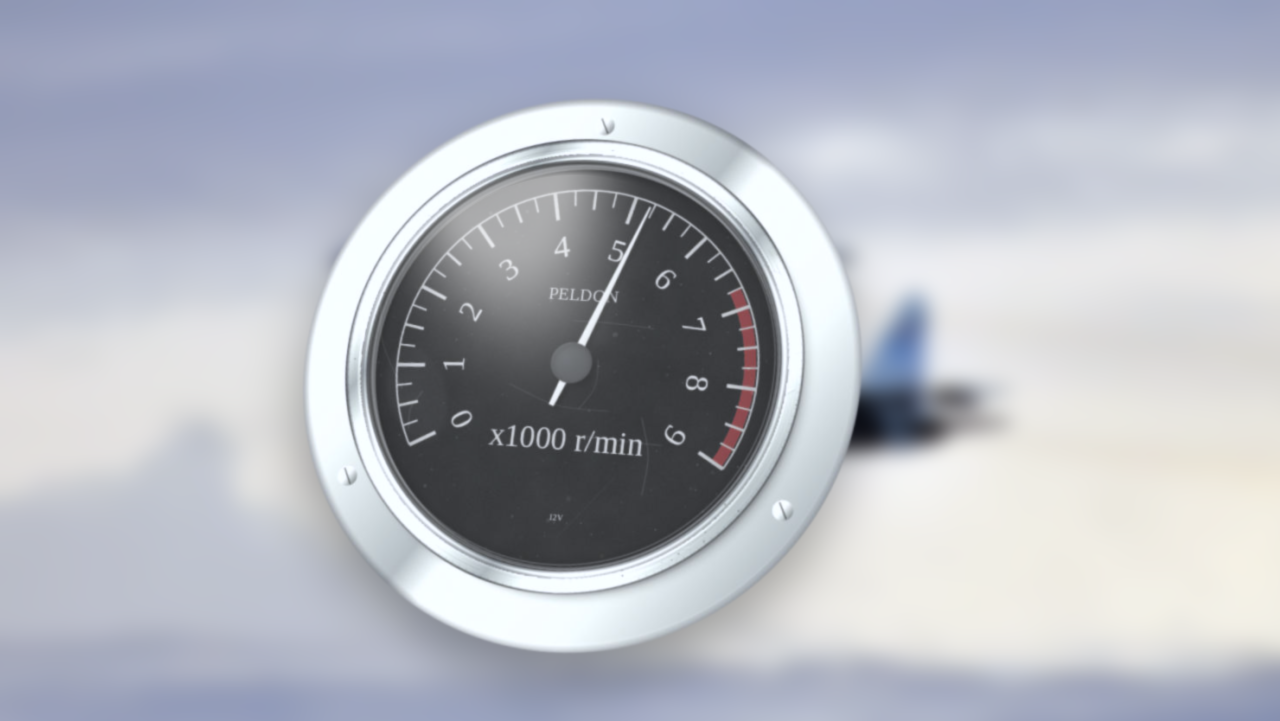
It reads 5250 rpm
